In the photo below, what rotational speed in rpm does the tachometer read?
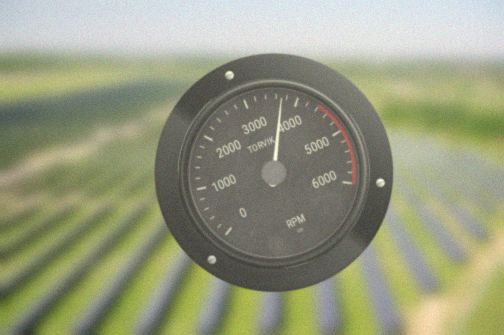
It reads 3700 rpm
